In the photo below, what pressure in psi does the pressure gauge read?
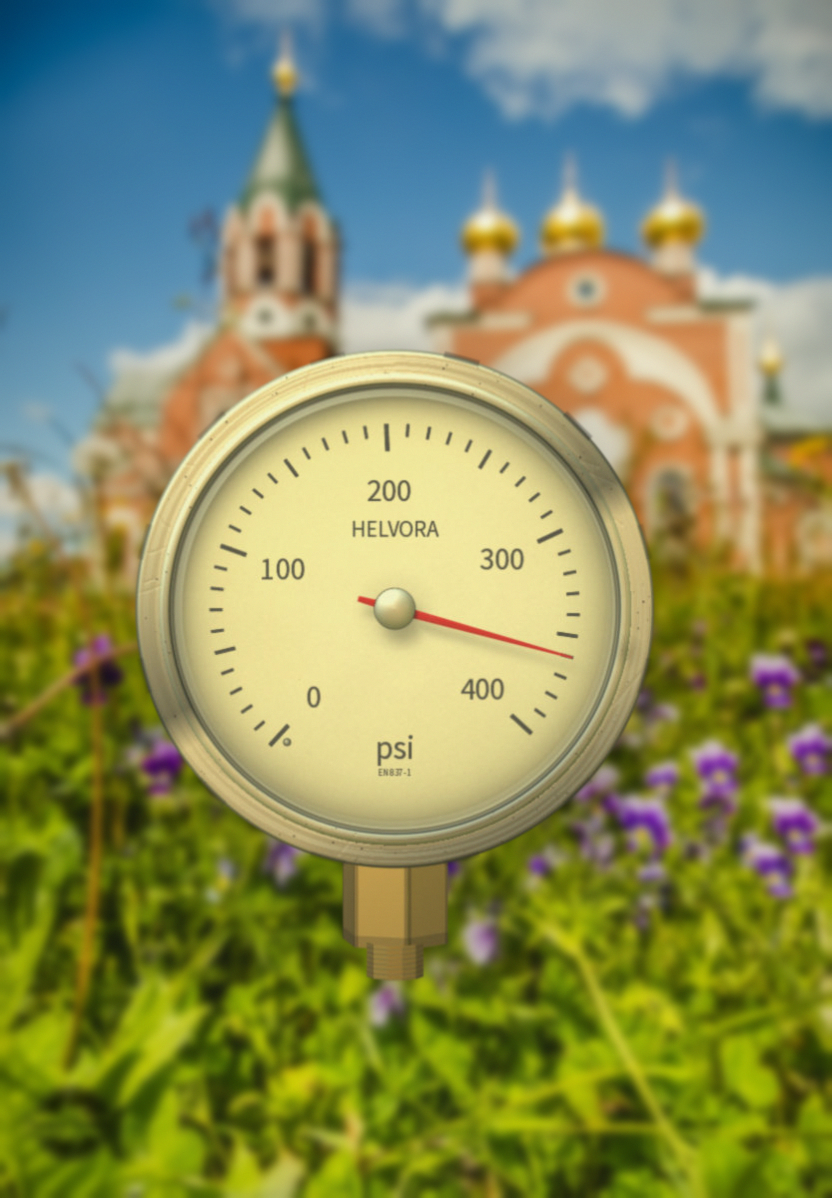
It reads 360 psi
